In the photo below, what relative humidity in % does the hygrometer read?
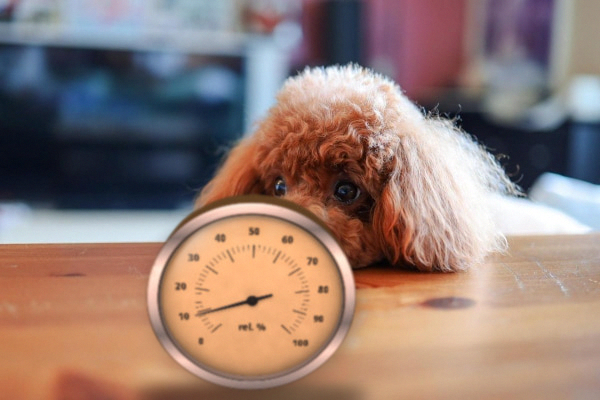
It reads 10 %
